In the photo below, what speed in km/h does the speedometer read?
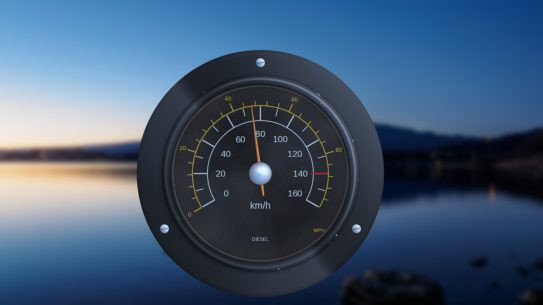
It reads 75 km/h
